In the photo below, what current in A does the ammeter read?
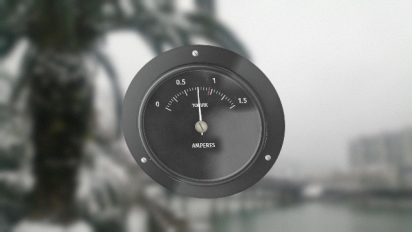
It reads 0.75 A
